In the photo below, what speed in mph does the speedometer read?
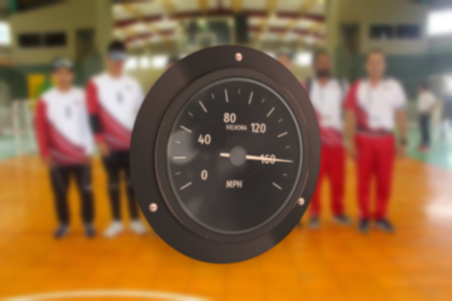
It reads 160 mph
